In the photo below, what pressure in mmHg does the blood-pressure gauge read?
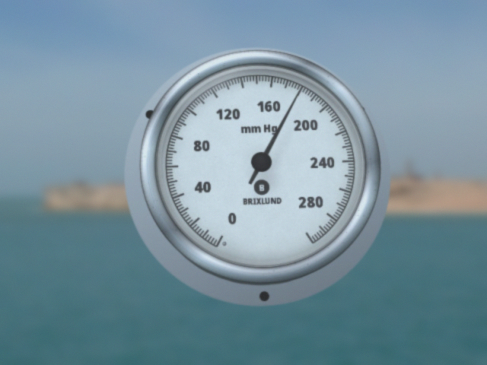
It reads 180 mmHg
